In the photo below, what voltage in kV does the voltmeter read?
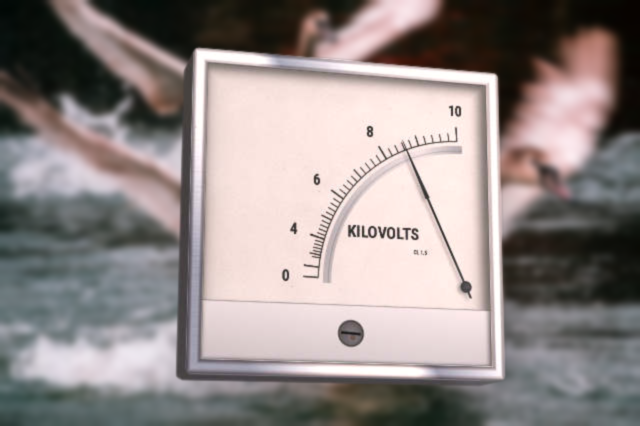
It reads 8.6 kV
